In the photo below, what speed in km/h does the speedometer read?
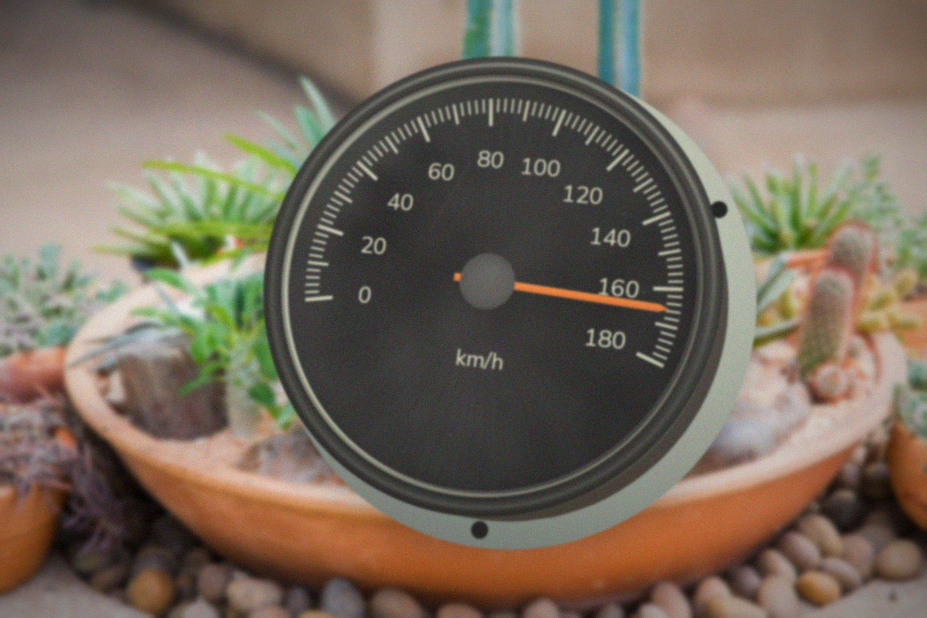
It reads 166 km/h
